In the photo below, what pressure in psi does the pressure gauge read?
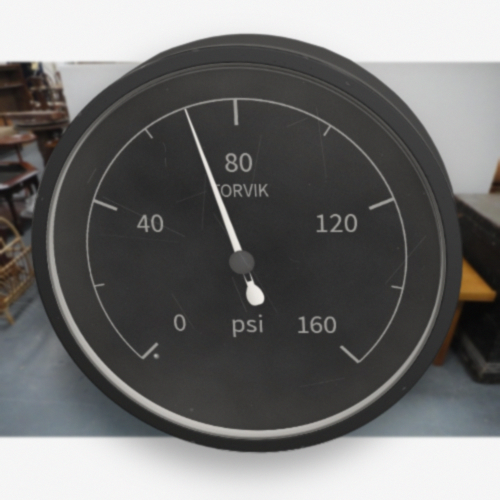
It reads 70 psi
